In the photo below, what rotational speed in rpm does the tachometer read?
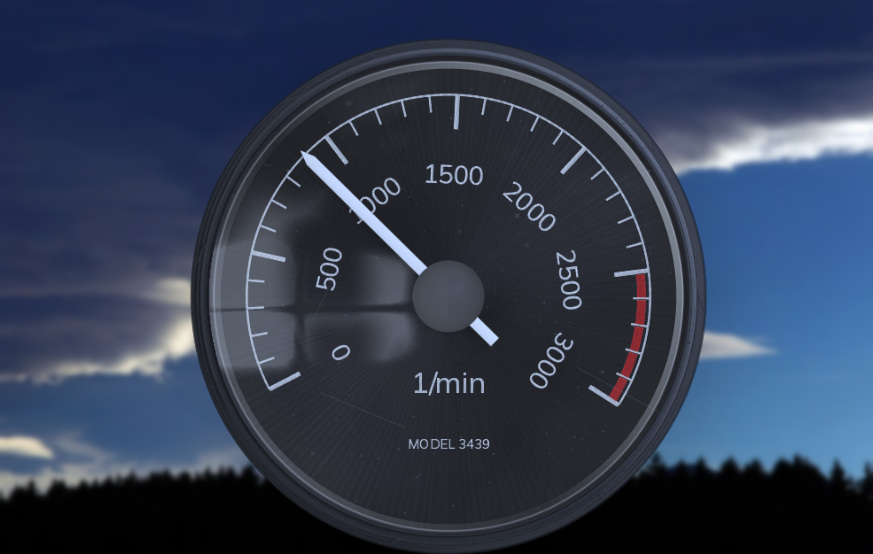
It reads 900 rpm
